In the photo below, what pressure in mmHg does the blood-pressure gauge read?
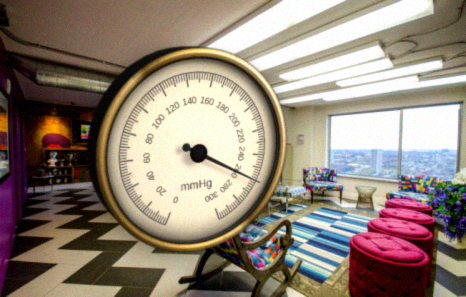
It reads 260 mmHg
